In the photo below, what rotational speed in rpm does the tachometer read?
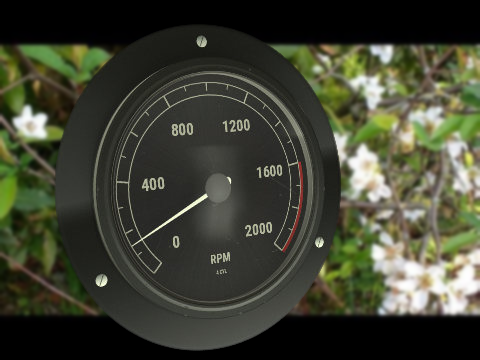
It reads 150 rpm
